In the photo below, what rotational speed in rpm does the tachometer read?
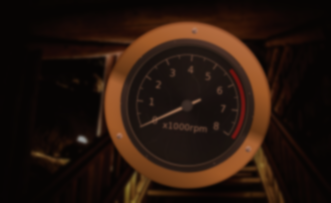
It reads 0 rpm
